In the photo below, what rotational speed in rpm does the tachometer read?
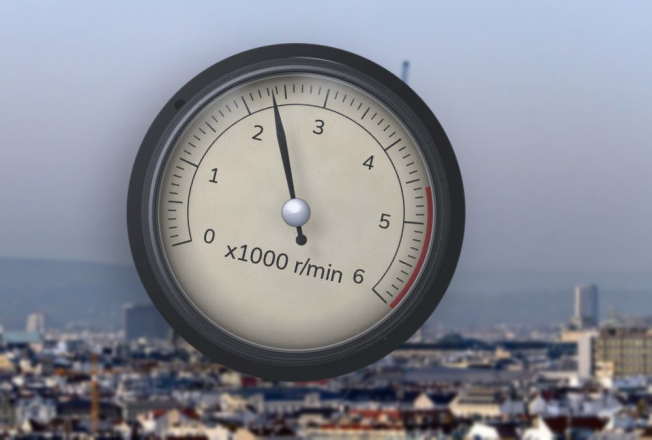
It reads 2350 rpm
